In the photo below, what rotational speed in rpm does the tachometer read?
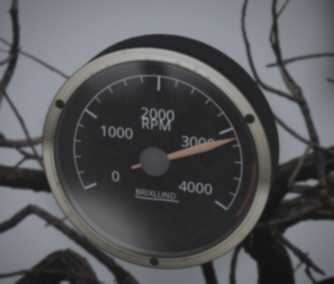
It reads 3100 rpm
